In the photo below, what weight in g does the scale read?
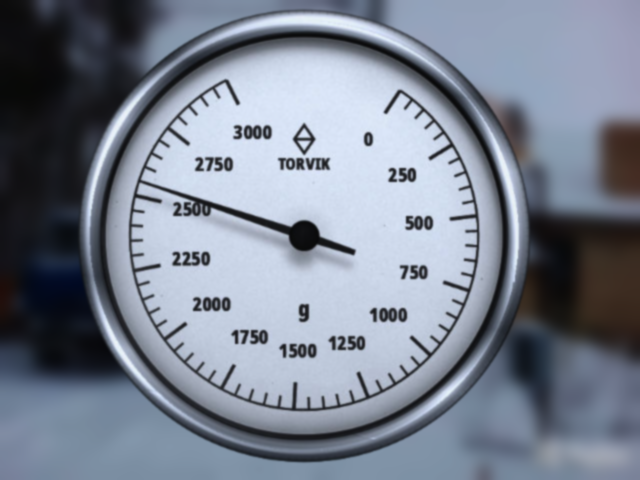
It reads 2550 g
